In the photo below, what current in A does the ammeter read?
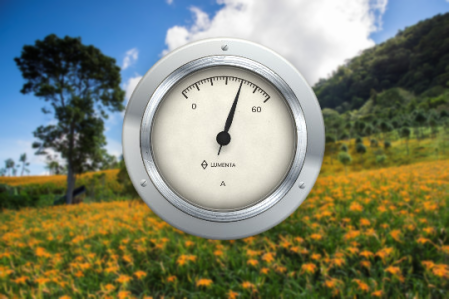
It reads 40 A
